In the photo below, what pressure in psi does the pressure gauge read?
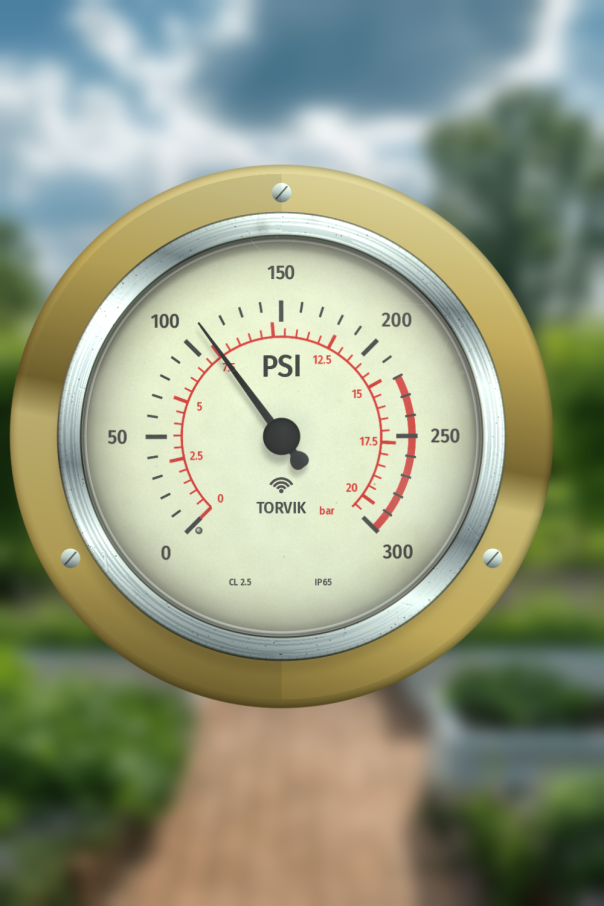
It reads 110 psi
